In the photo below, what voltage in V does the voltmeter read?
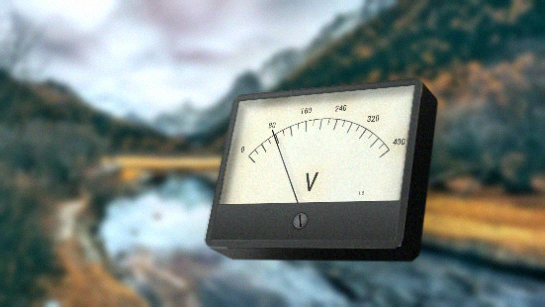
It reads 80 V
